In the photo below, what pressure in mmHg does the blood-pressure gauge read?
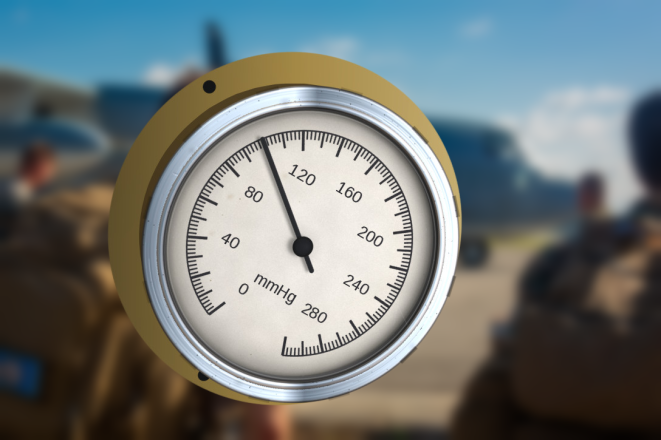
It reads 100 mmHg
